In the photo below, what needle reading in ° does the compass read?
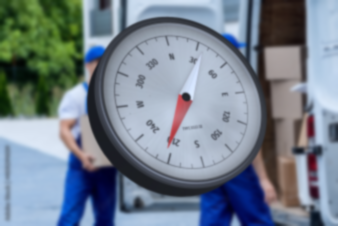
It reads 215 °
